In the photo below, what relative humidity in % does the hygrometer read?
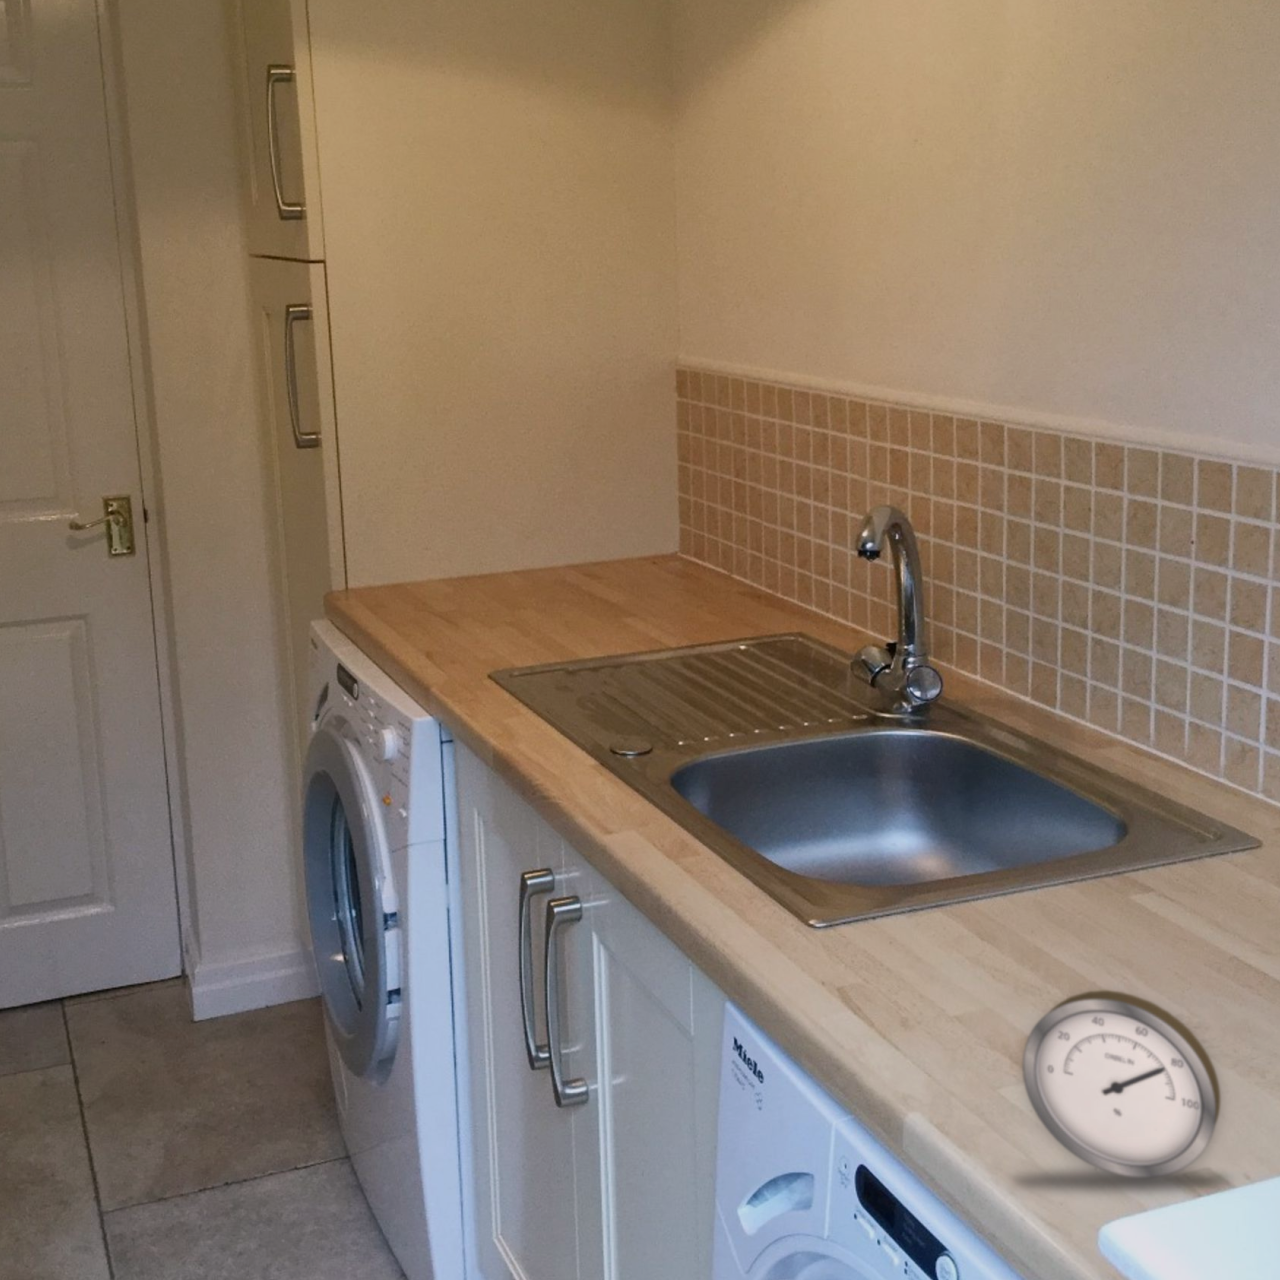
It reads 80 %
